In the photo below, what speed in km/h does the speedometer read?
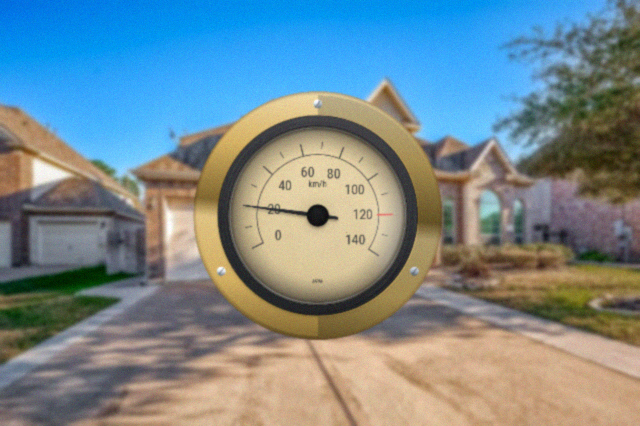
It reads 20 km/h
